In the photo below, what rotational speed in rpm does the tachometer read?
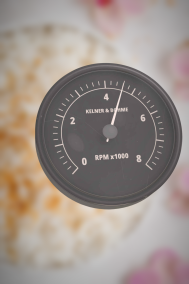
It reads 4600 rpm
